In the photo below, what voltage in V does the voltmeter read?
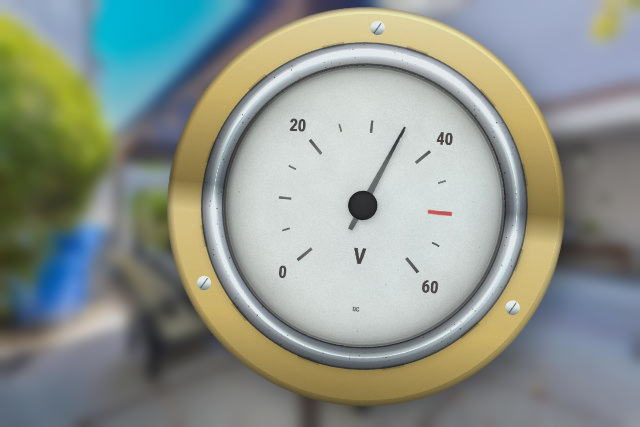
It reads 35 V
